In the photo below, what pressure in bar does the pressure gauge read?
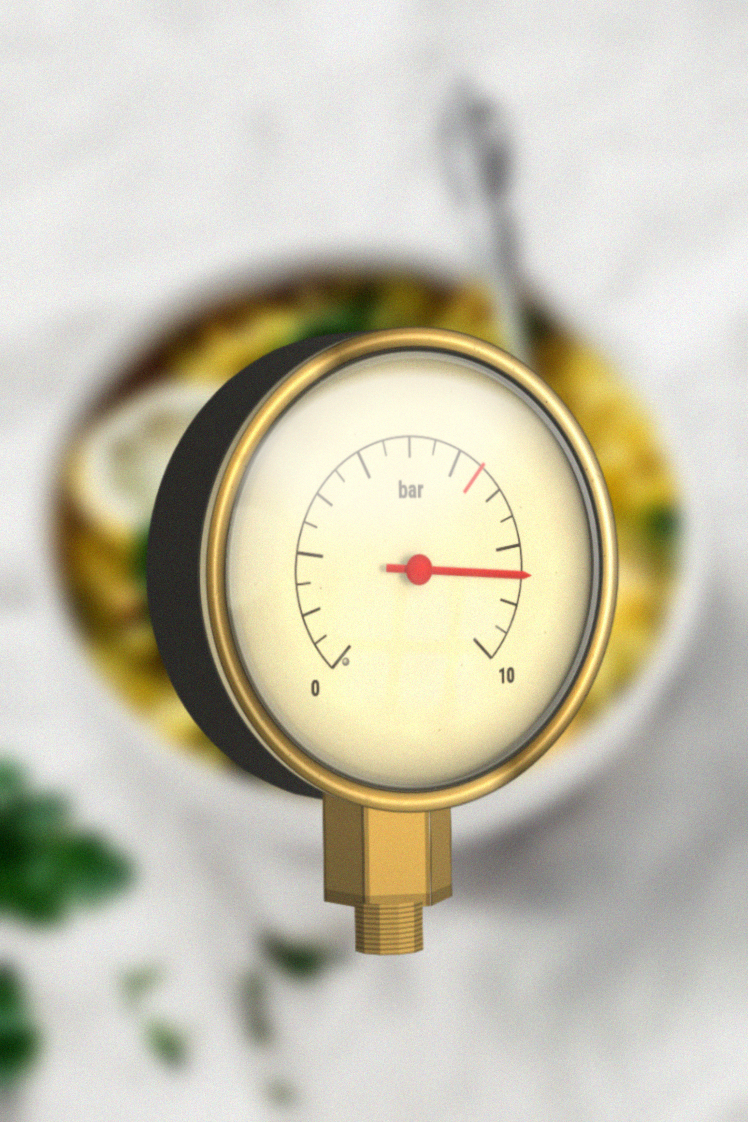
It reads 8.5 bar
